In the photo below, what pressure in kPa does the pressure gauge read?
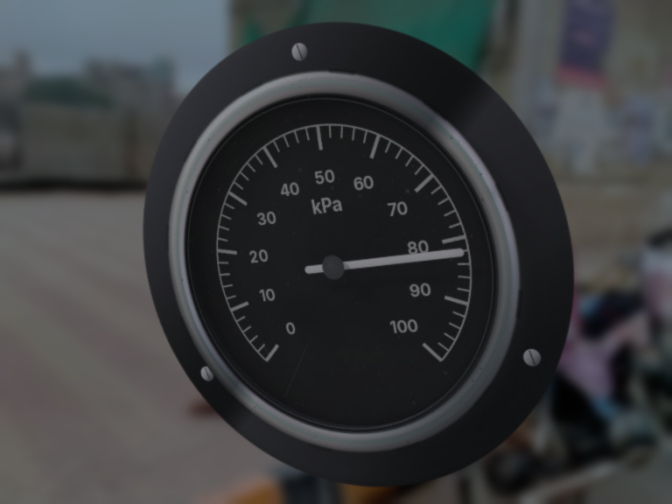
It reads 82 kPa
